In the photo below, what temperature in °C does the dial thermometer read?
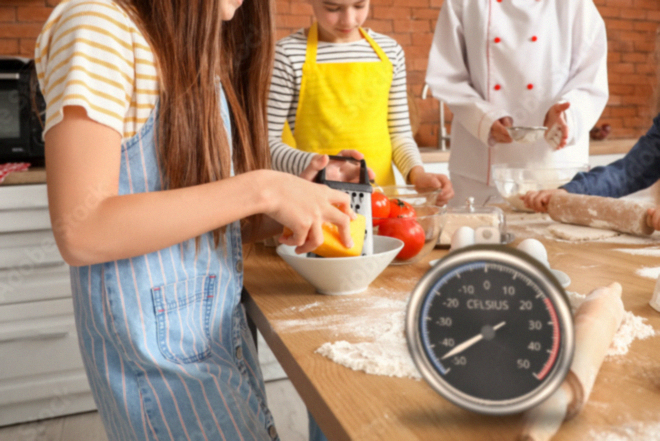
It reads -45 °C
